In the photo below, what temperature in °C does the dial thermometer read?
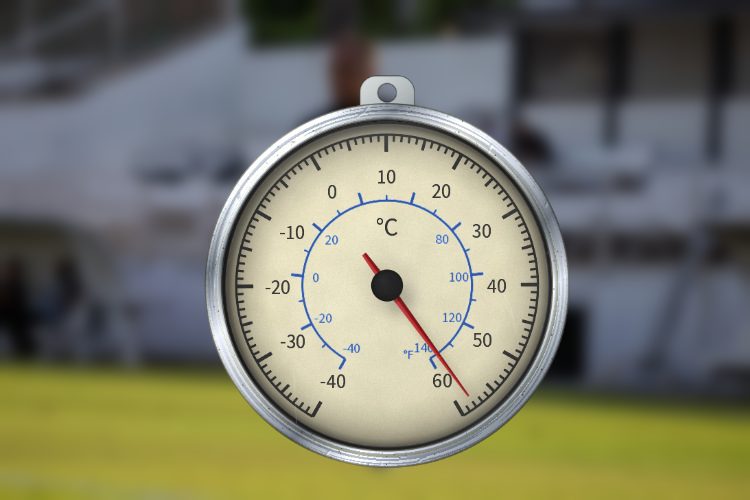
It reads 58 °C
